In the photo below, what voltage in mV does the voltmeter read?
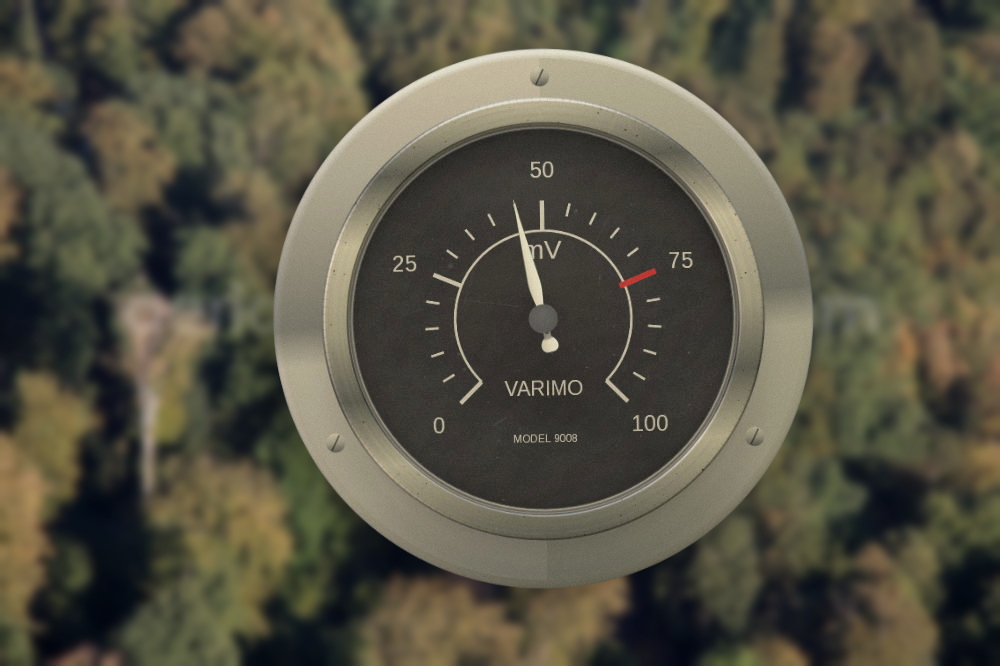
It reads 45 mV
